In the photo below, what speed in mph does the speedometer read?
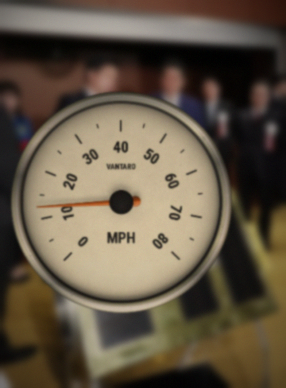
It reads 12.5 mph
